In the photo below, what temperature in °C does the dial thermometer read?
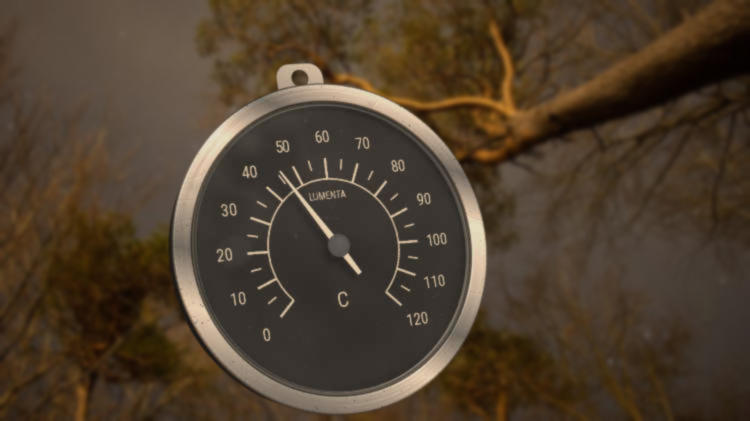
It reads 45 °C
